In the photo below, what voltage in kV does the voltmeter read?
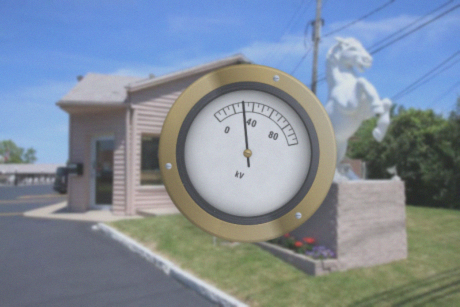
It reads 30 kV
